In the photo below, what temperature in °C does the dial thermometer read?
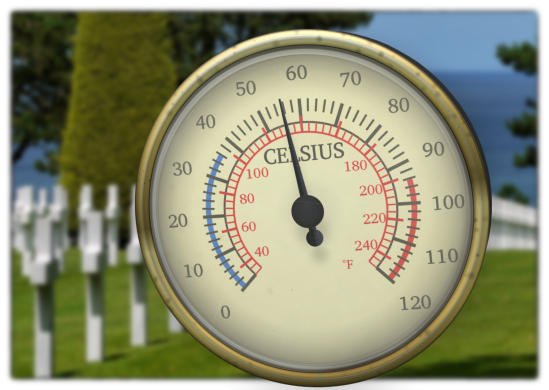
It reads 56 °C
